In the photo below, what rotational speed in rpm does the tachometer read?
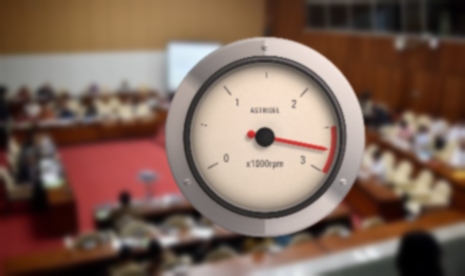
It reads 2750 rpm
